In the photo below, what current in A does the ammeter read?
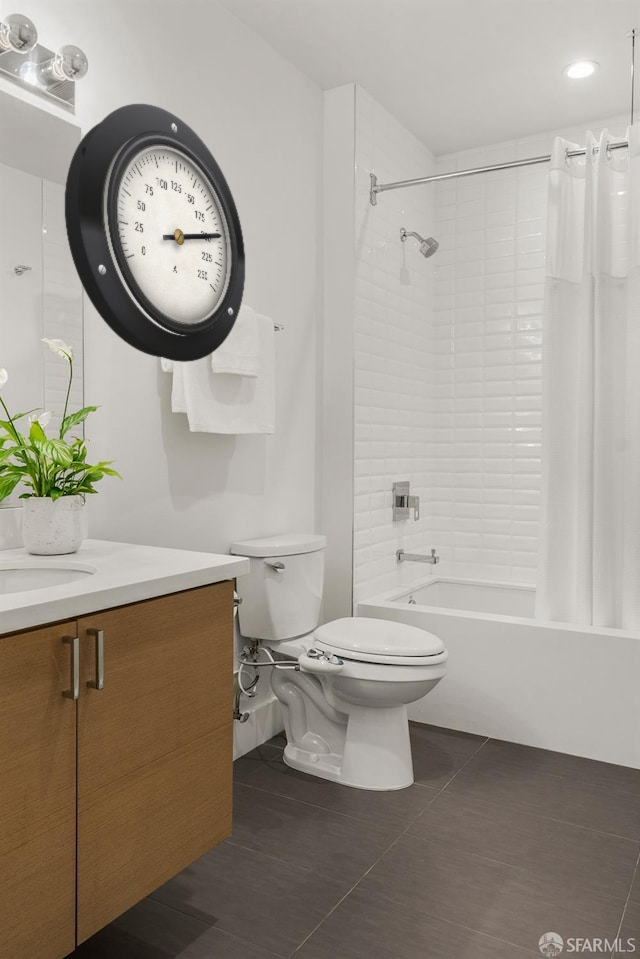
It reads 200 A
